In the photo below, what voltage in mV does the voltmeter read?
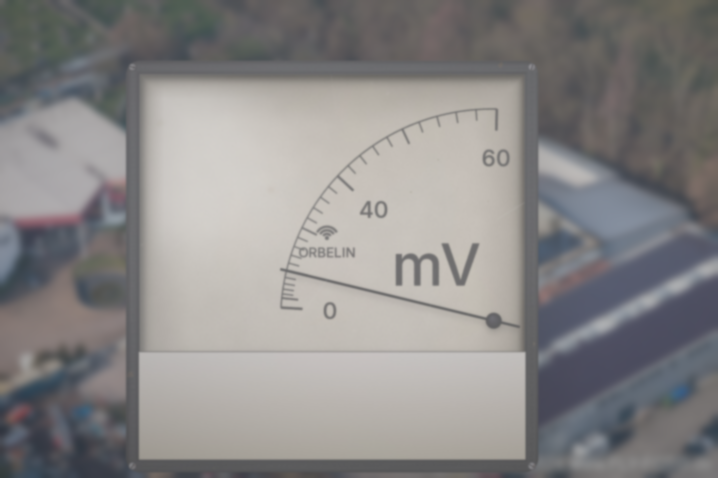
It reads 20 mV
